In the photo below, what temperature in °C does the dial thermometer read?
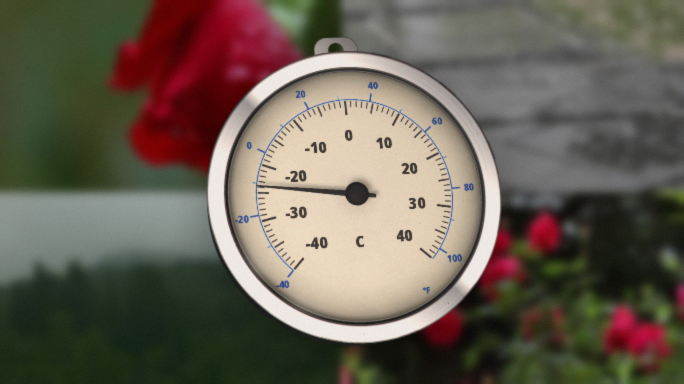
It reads -24 °C
